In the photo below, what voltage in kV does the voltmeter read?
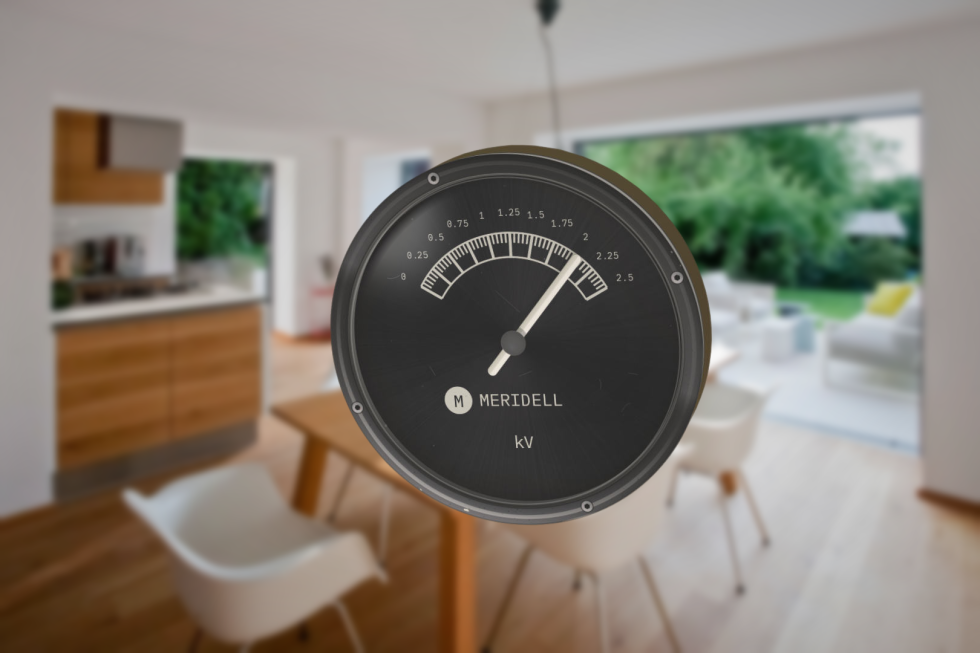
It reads 2.05 kV
